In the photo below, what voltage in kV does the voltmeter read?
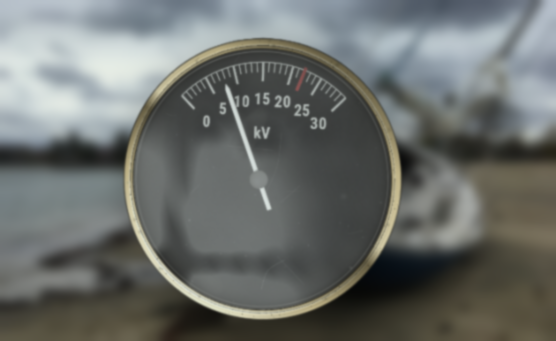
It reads 8 kV
